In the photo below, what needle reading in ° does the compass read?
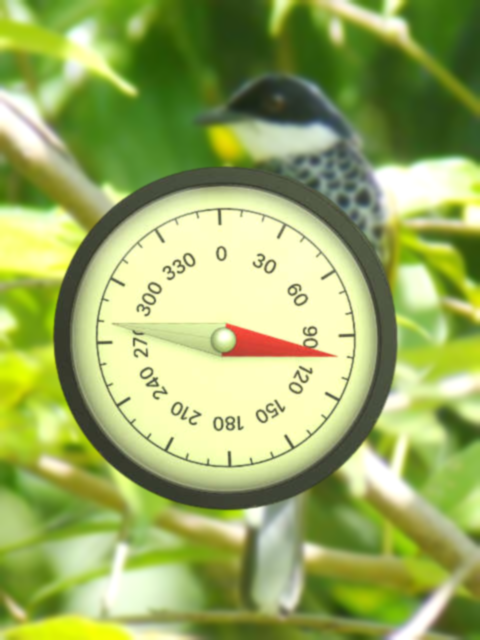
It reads 100 °
